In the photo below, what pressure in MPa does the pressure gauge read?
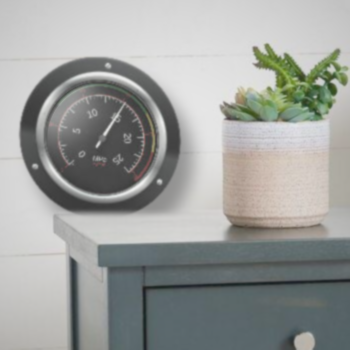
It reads 15 MPa
